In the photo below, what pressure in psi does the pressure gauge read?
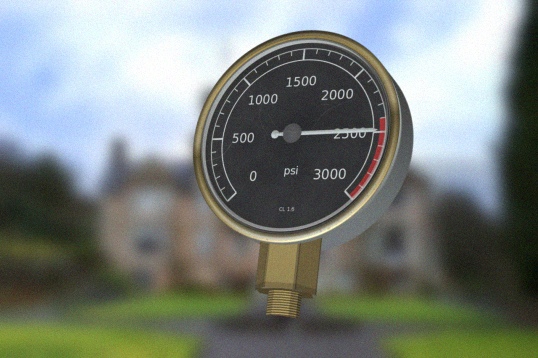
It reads 2500 psi
